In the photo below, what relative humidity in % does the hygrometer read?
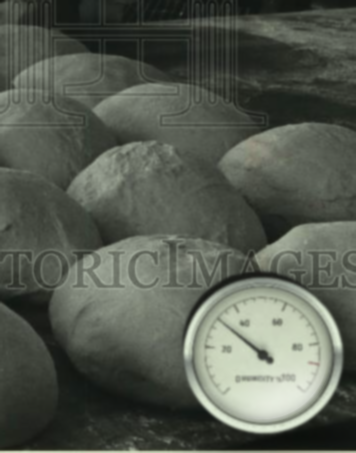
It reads 32 %
